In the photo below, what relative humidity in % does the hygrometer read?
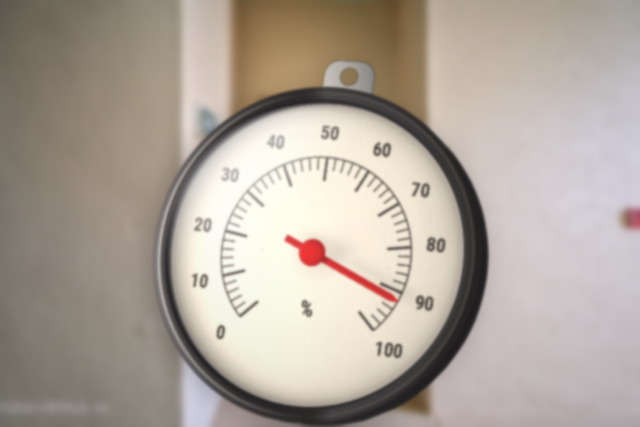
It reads 92 %
